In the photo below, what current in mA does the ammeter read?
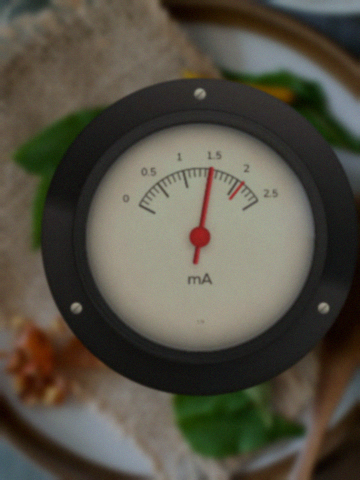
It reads 1.5 mA
